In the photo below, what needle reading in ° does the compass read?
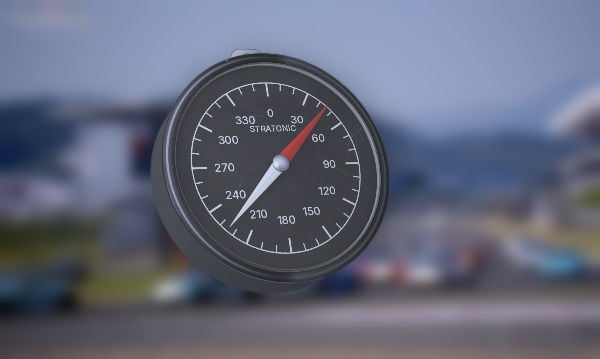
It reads 45 °
